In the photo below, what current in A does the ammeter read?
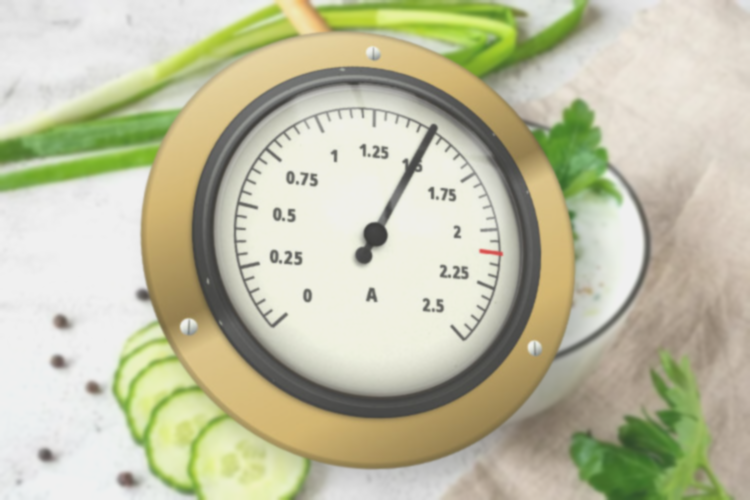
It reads 1.5 A
